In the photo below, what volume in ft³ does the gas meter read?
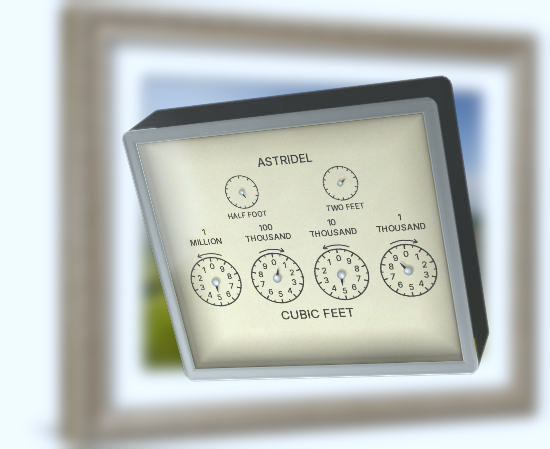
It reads 504900 ft³
